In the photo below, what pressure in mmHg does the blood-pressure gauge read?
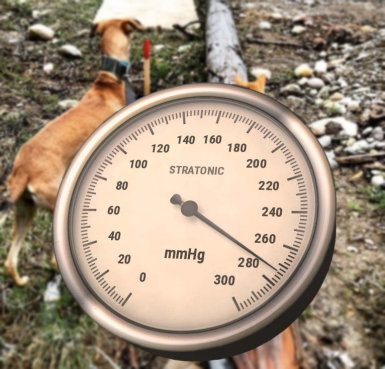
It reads 274 mmHg
